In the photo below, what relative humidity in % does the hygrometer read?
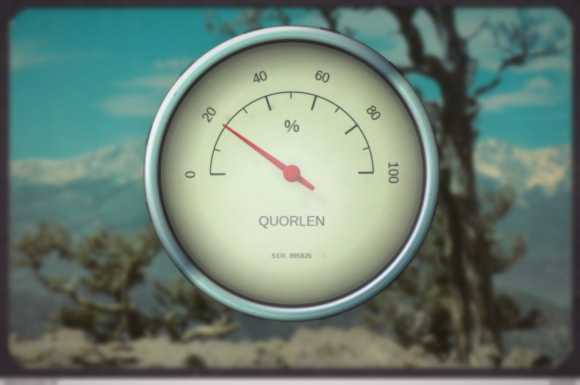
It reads 20 %
